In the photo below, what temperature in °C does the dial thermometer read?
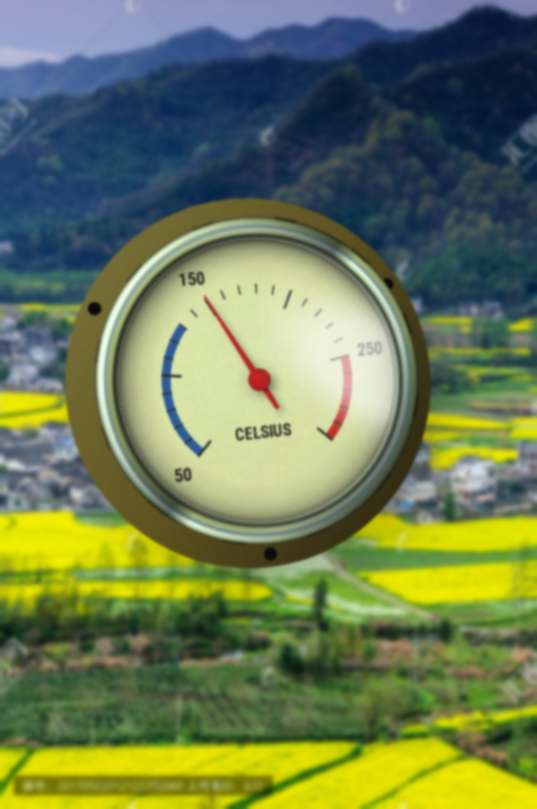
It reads 150 °C
